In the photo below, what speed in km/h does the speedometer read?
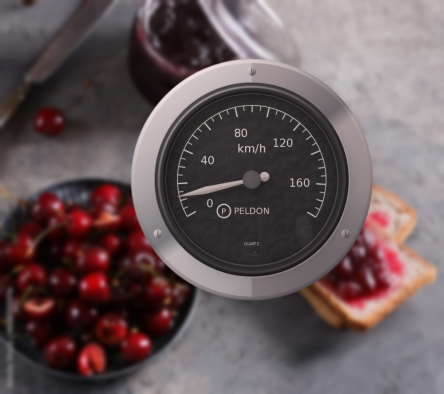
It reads 12.5 km/h
